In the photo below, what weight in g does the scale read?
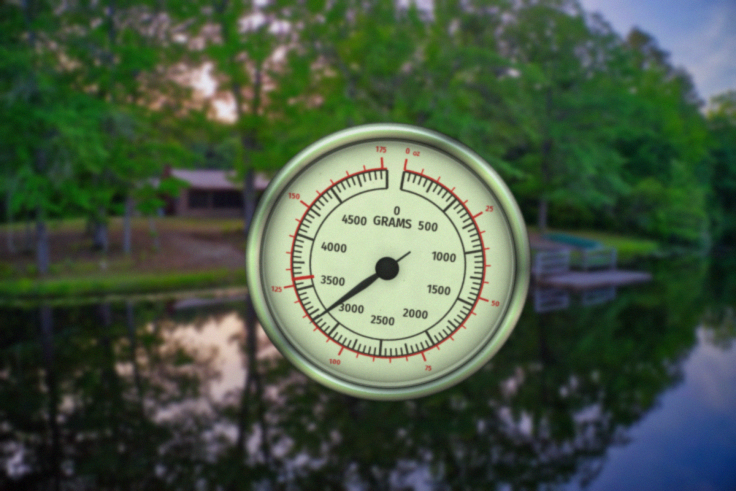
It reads 3200 g
